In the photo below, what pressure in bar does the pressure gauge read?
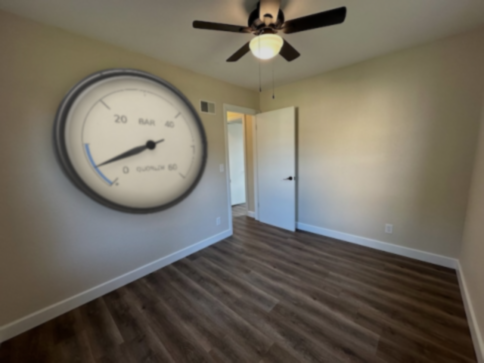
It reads 5 bar
